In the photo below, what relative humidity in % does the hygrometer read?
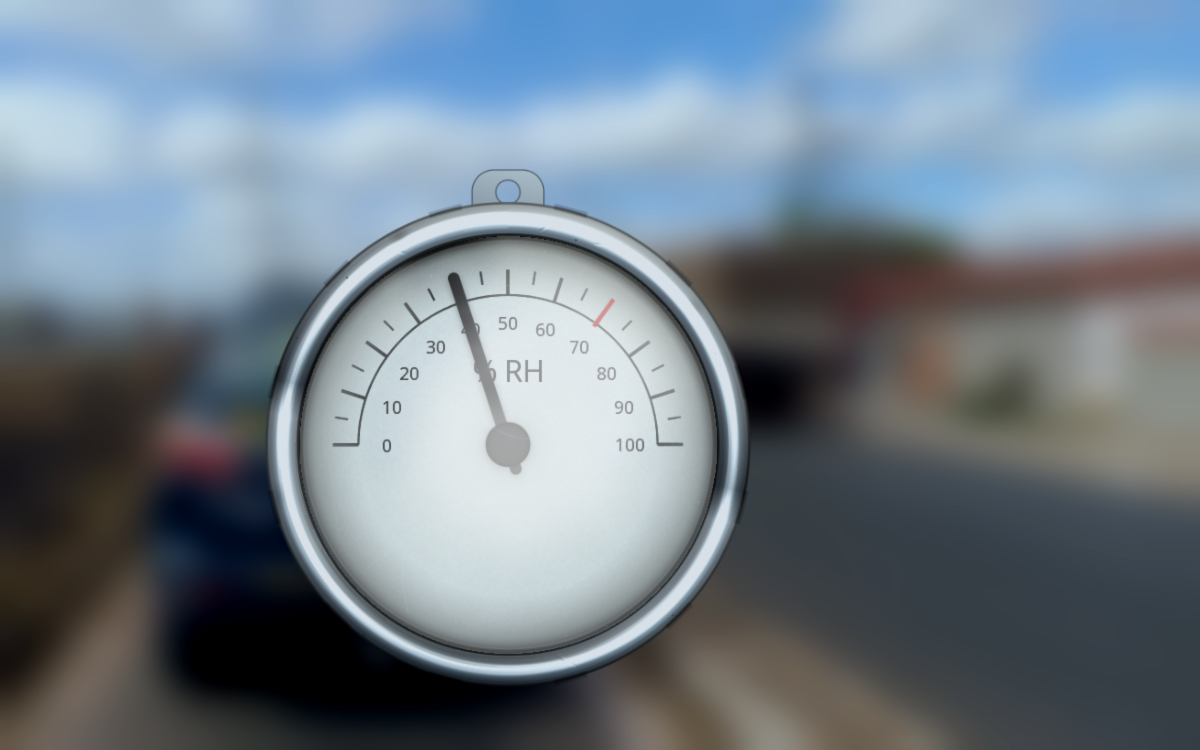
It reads 40 %
